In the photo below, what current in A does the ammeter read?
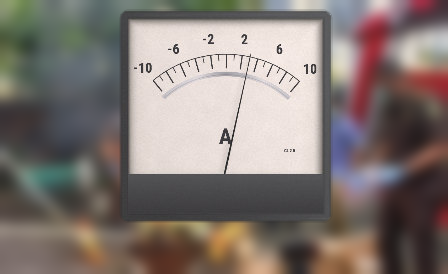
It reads 3 A
